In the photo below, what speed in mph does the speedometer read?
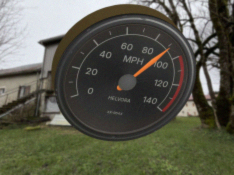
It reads 90 mph
